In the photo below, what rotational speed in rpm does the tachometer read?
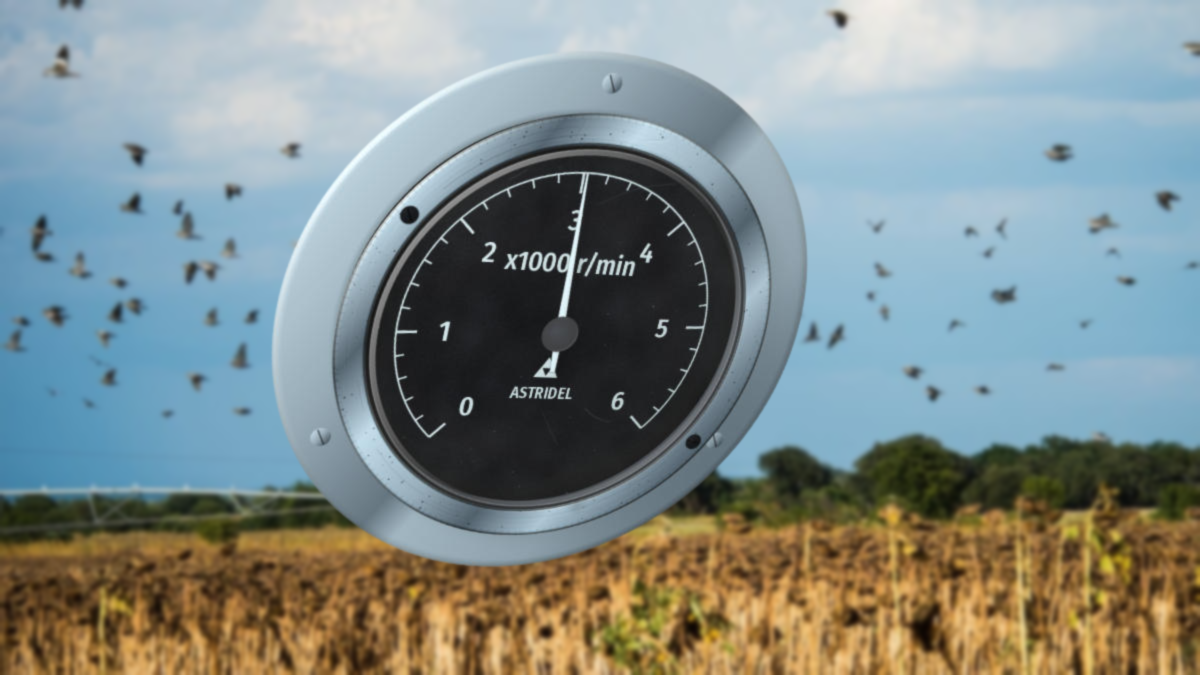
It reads 3000 rpm
